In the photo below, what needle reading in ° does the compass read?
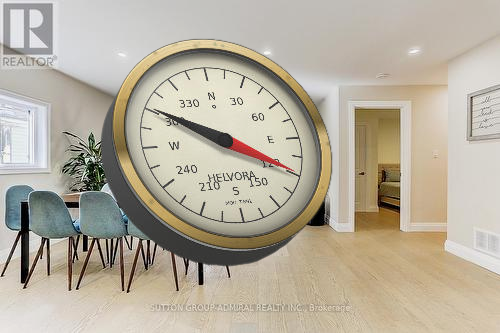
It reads 120 °
